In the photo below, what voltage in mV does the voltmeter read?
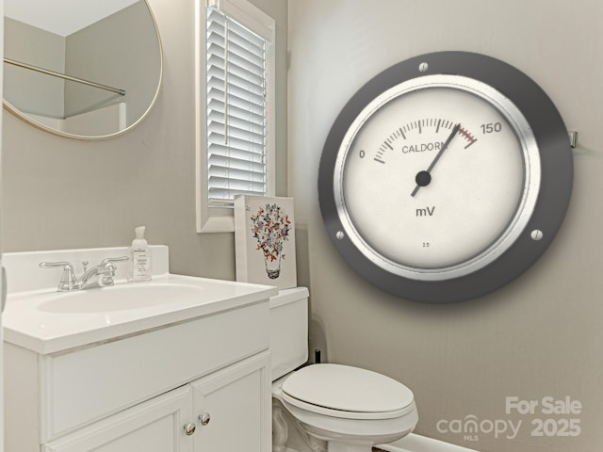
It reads 125 mV
